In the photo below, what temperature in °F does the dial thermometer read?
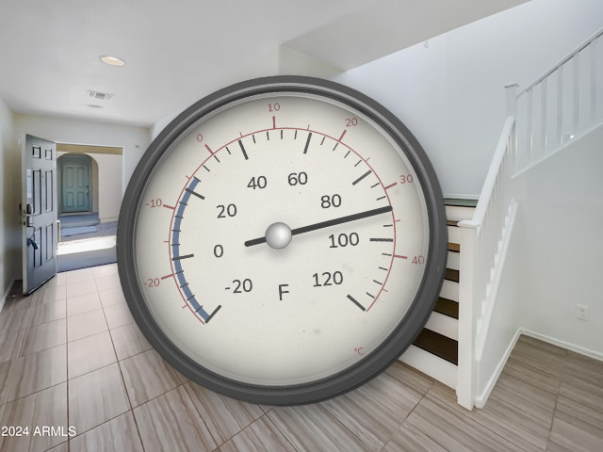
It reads 92 °F
